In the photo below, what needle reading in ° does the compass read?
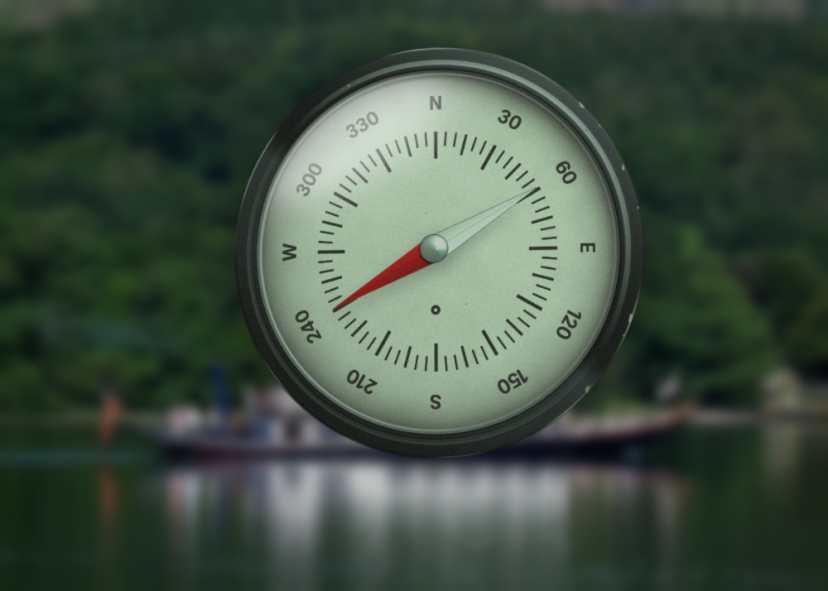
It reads 240 °
